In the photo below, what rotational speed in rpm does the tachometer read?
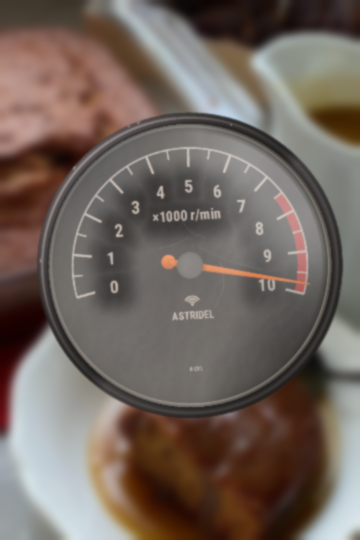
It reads 9750 rpm
